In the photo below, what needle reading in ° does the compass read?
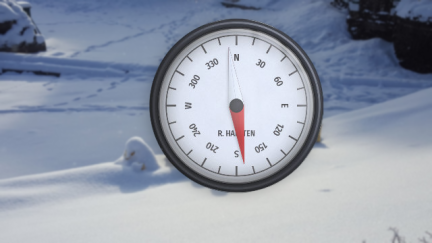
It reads 172.5 °
